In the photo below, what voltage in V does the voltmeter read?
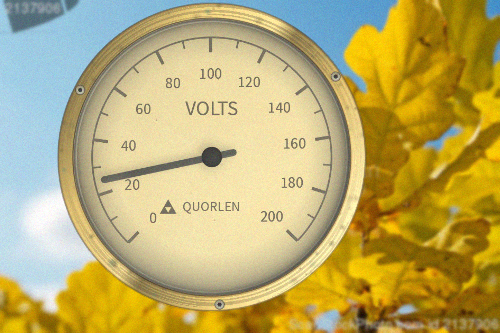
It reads 25 V
